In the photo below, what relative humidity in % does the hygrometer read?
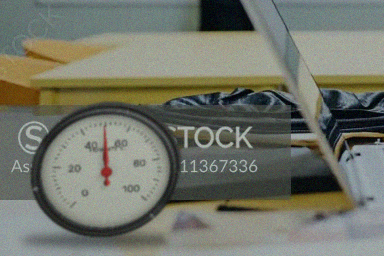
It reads 50 %
